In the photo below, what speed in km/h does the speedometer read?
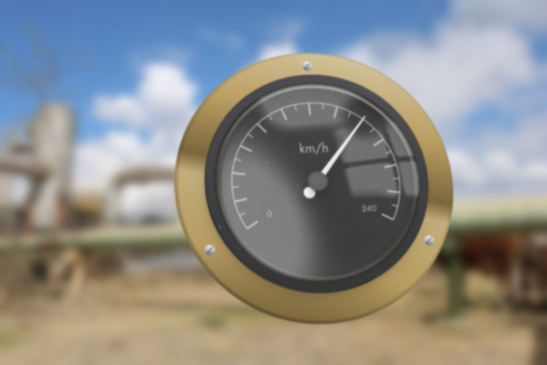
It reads 160 km/h
